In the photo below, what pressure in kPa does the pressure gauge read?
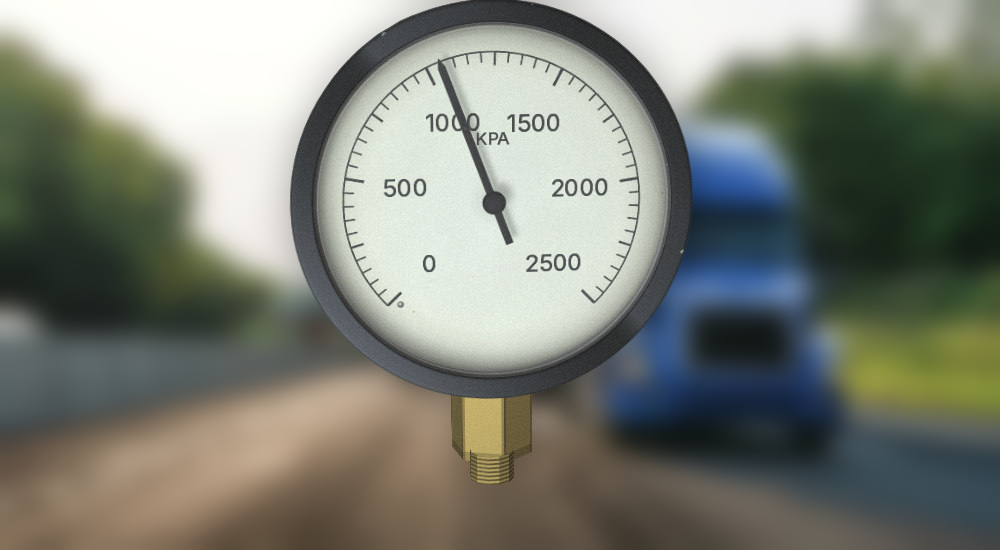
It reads 1050 kPa
